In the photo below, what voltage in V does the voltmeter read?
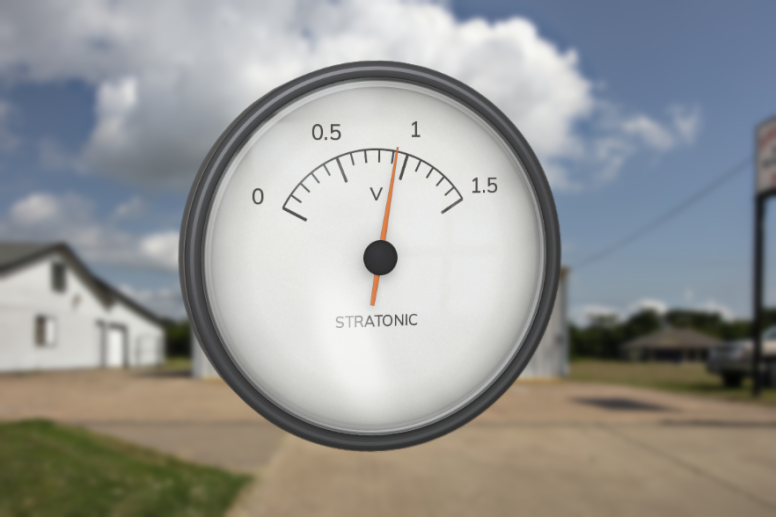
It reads 0.9 V
